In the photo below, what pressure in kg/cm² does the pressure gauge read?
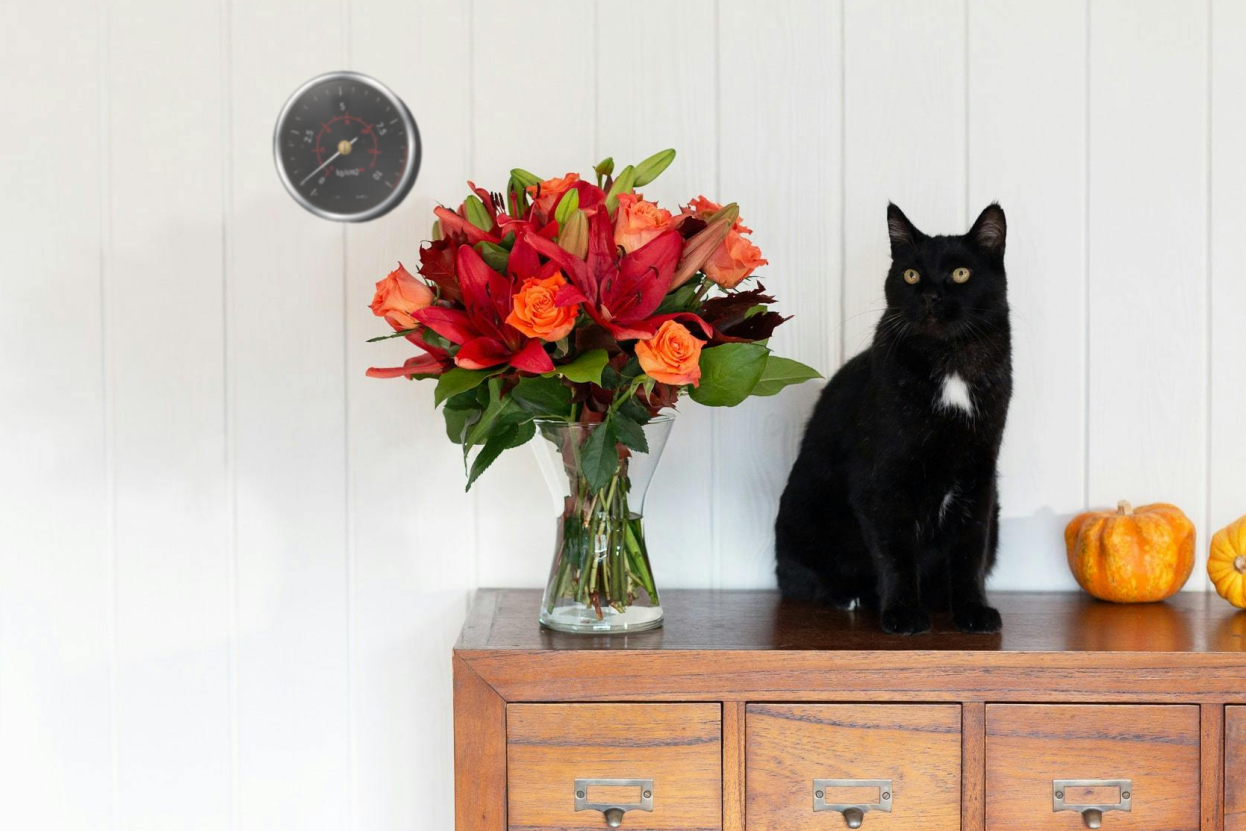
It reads 0.5 kg/cm²
